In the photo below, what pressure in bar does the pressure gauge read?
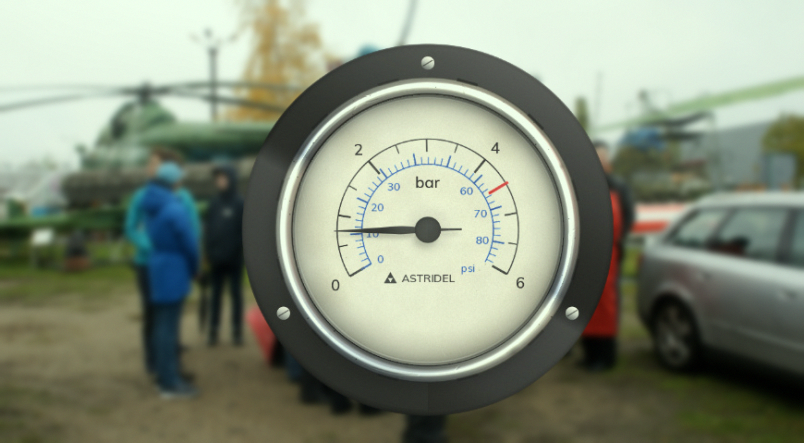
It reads 0.75 bar
